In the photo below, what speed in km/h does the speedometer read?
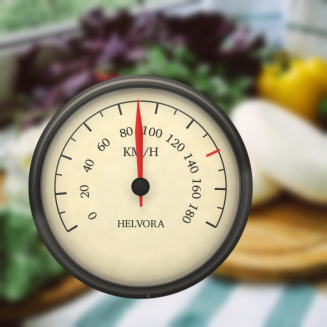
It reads 90 km/h
